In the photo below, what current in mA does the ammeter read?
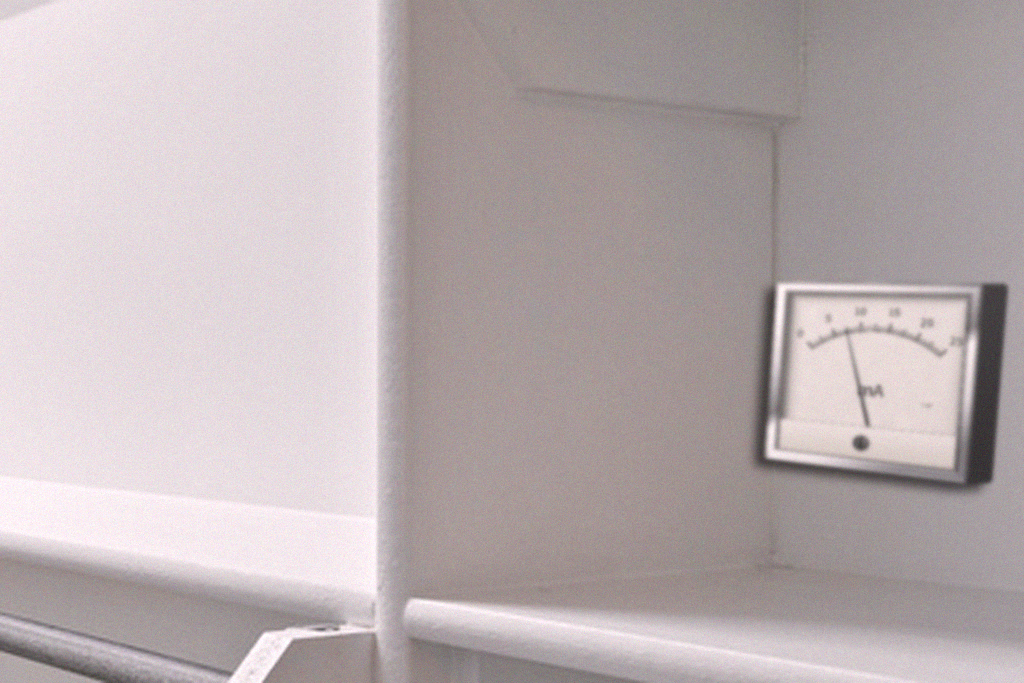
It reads 7.5 mA
